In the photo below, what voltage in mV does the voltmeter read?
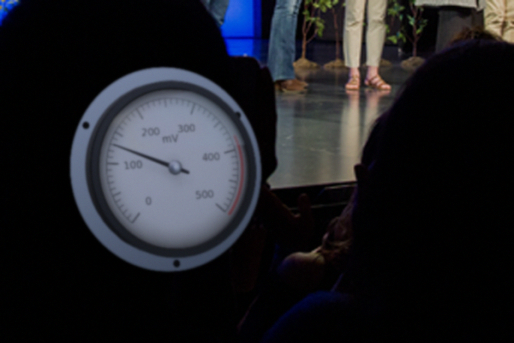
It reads 130 mV
